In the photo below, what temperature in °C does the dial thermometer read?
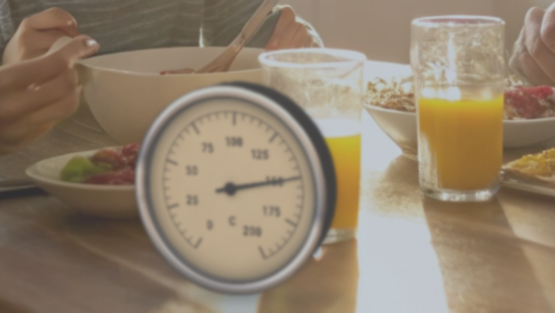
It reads 150 °C
